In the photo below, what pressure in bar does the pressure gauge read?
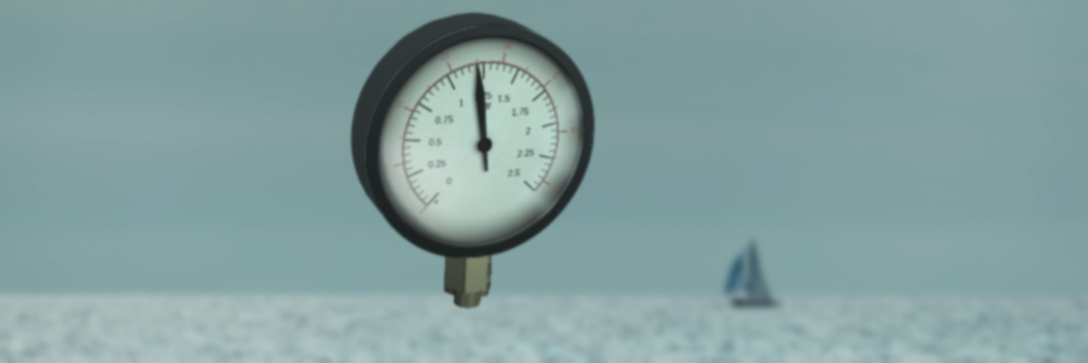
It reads 1.2 bar
